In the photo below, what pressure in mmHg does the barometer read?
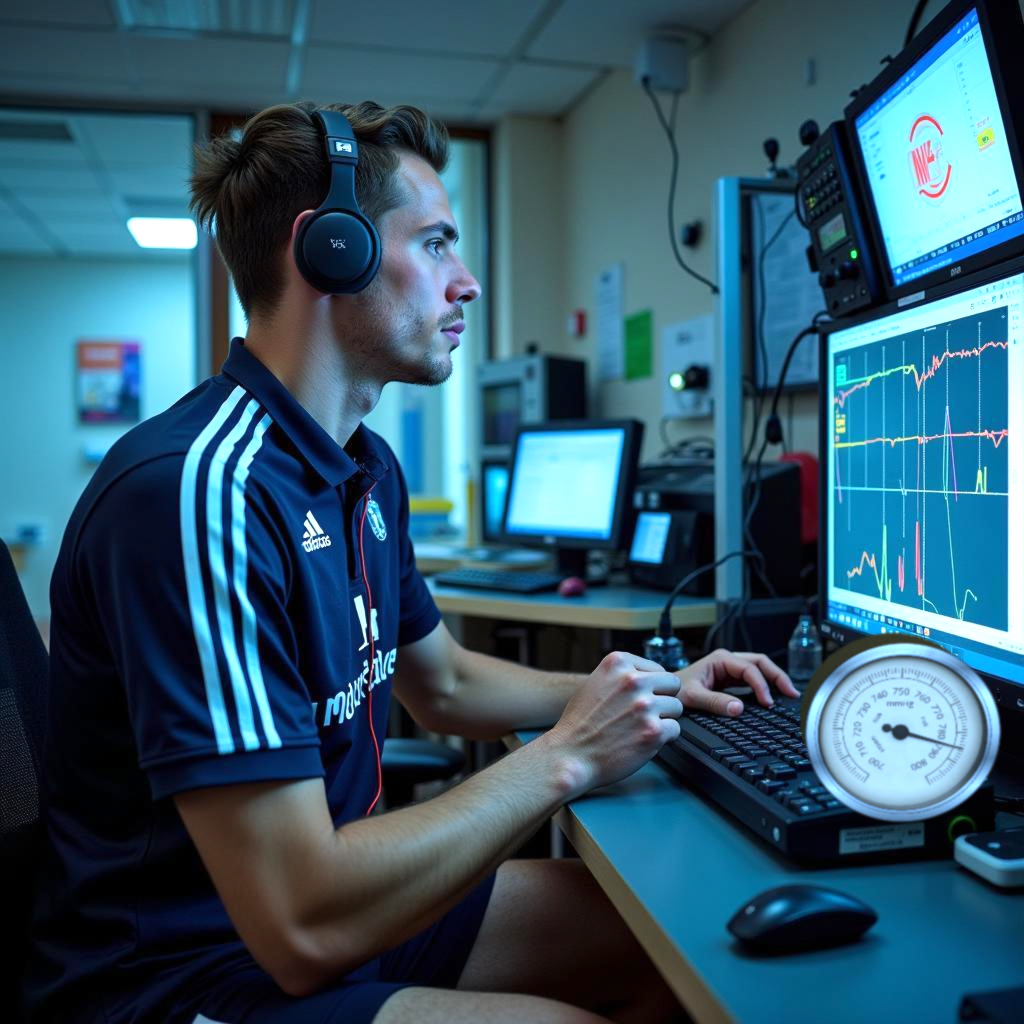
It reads 785 mmHg
